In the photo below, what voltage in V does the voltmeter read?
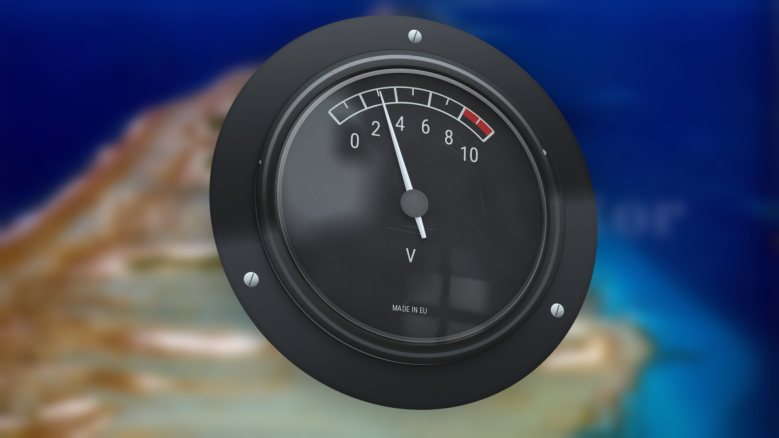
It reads 3 V
